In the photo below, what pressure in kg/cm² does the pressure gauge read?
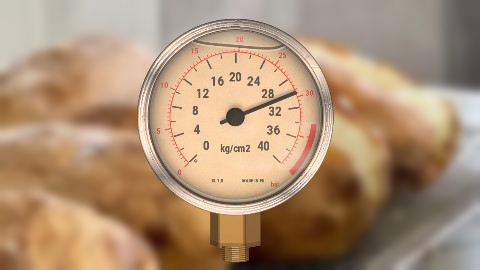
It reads 30 kg/cm²
